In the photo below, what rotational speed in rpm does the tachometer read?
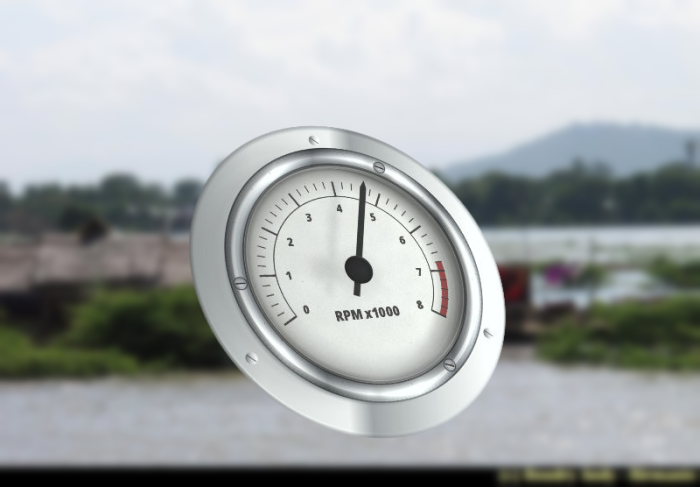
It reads 4600 rpm
